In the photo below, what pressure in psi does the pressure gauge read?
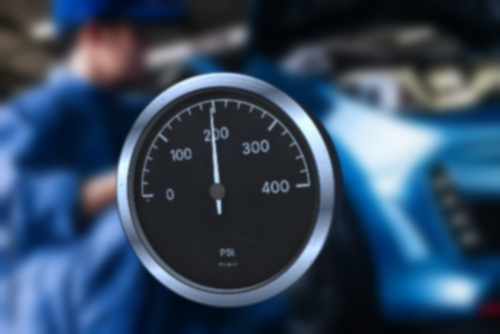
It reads 200 psi
